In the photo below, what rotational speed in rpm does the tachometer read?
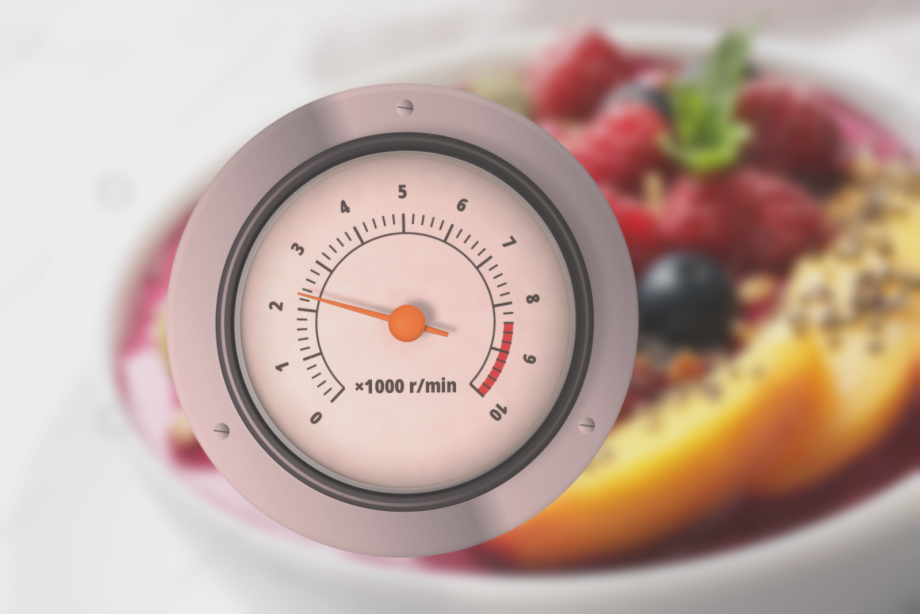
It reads 2300 rpm
